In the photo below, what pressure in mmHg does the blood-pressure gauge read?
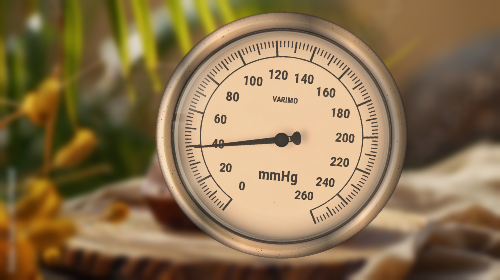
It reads 40 mmHg
